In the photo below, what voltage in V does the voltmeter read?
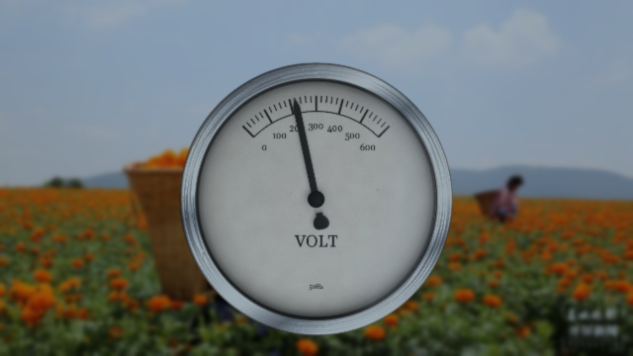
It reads 220 V
